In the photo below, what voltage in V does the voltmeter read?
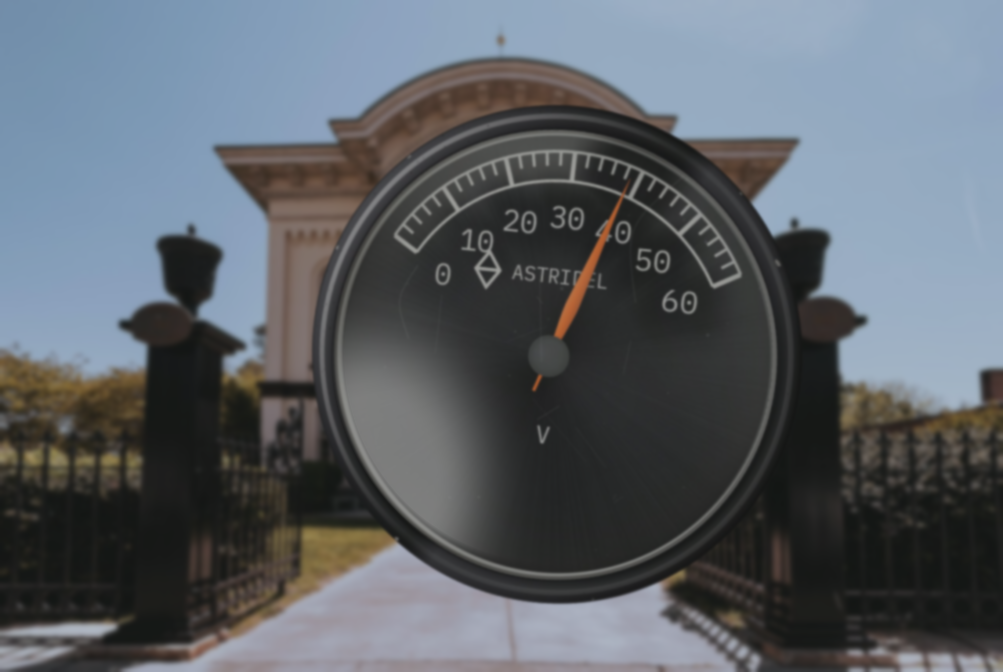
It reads 39 V
